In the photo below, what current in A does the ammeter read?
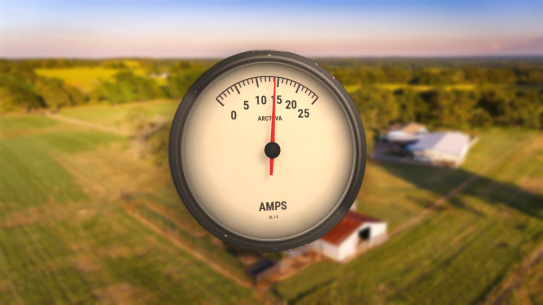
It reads 14 A
